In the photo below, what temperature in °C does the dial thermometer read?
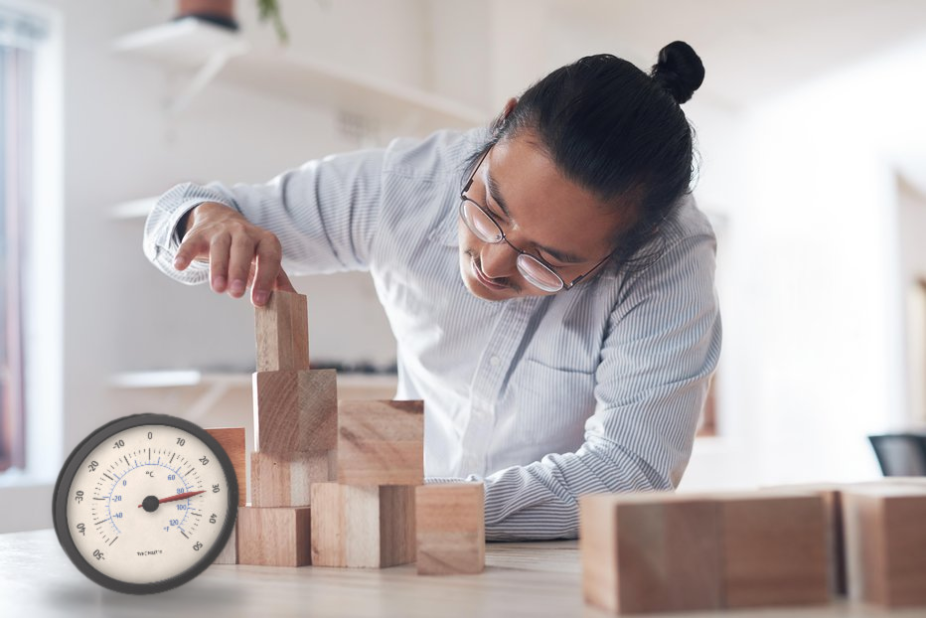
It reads 30 °C
